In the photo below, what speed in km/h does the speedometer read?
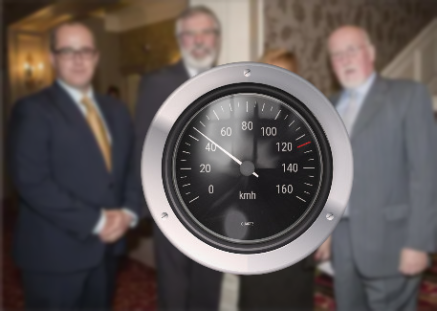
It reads 45 km/h
